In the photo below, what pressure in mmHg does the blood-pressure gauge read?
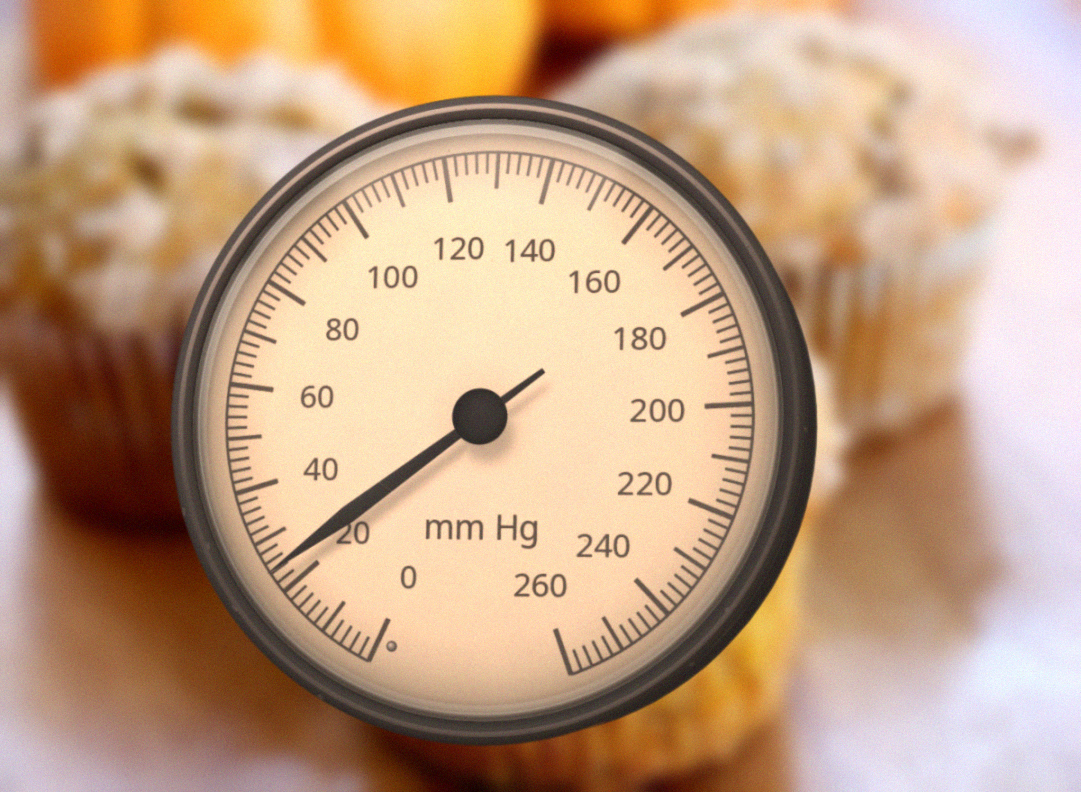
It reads 24 mmHg
